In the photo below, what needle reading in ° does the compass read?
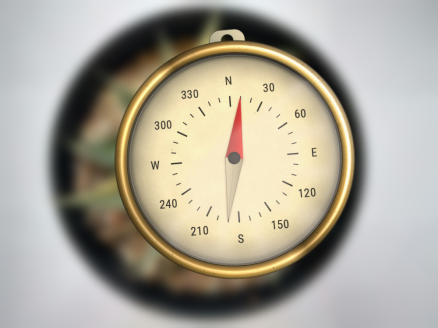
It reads 10 °
